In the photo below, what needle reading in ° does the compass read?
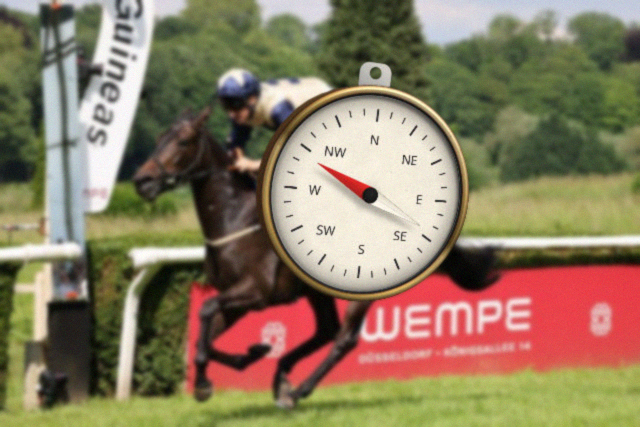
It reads 295 °
